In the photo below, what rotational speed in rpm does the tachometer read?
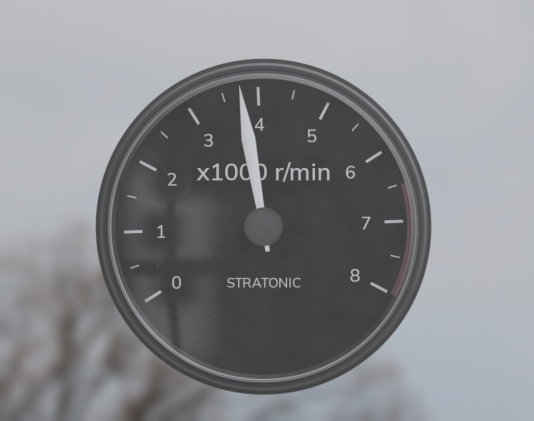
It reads 3750 rpm
